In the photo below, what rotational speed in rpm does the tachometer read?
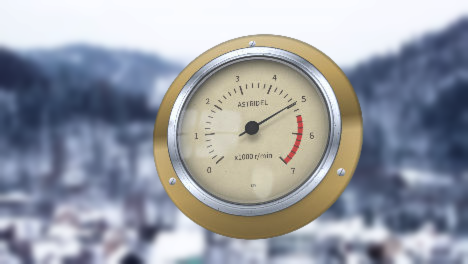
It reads 5000 rpm
